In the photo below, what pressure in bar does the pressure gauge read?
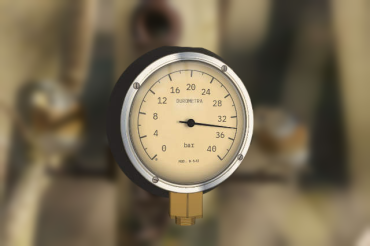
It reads 34 bar
